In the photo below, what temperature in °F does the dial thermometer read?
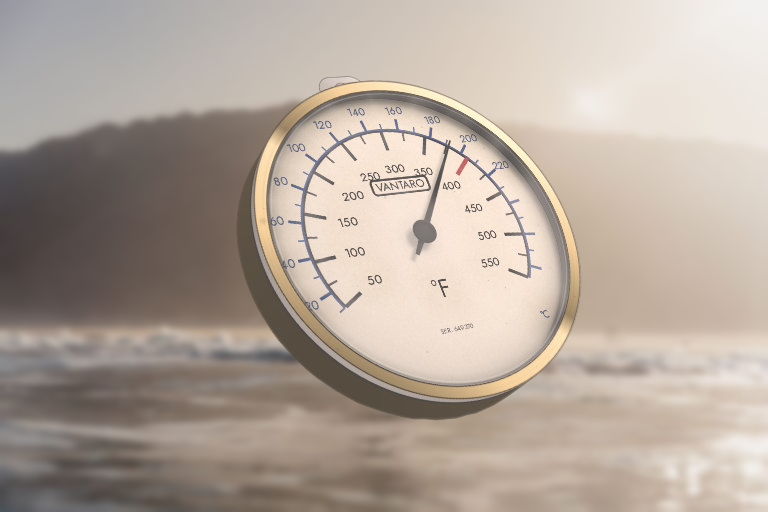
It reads 375 °F
